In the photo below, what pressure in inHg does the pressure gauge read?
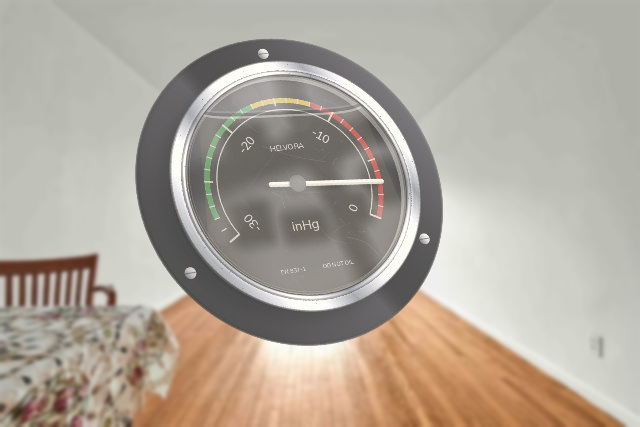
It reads -3 inHg
